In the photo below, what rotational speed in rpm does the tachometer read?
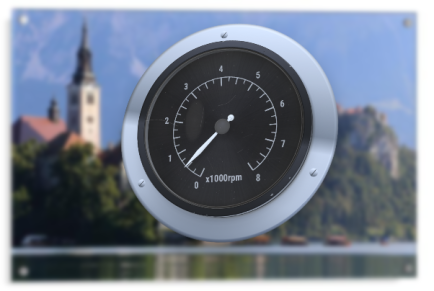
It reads 500 rpm
